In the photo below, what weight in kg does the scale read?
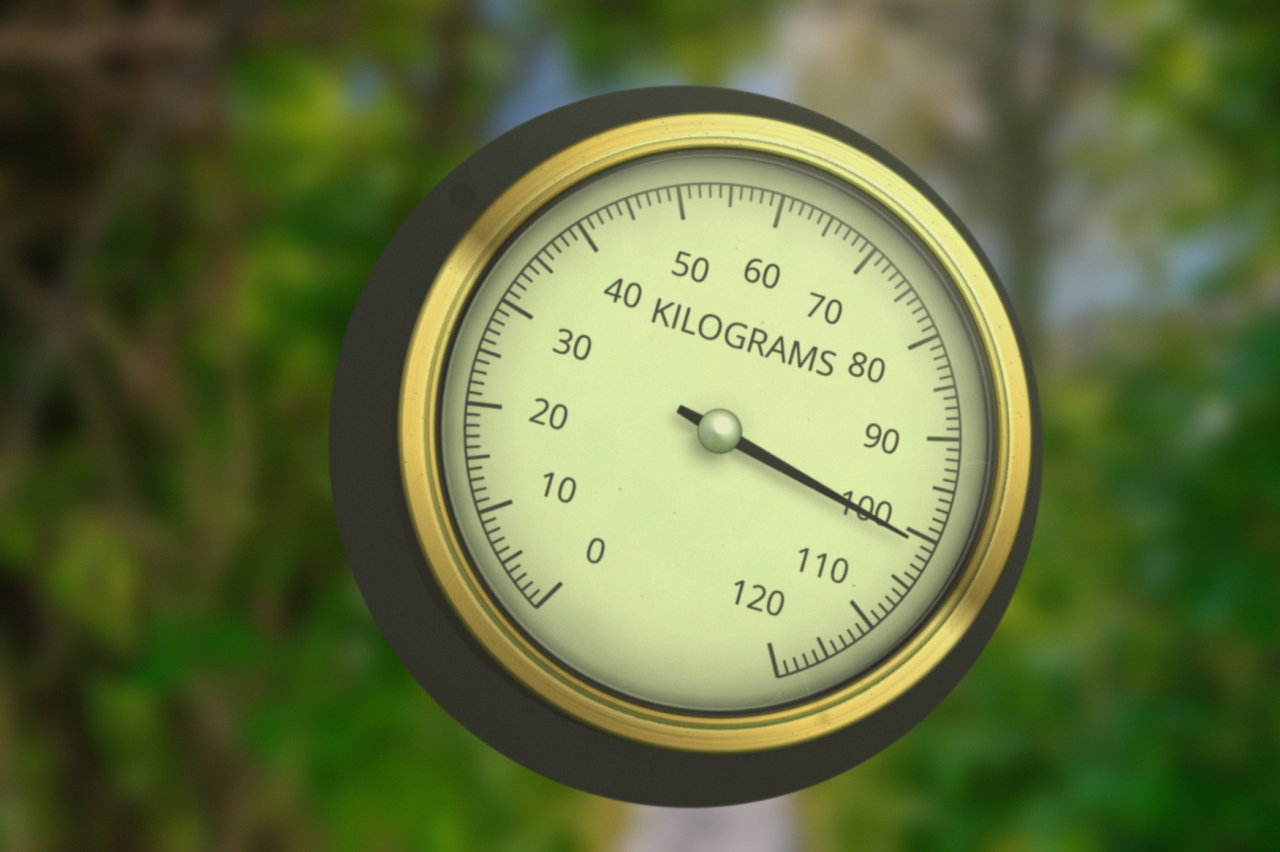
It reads 101 kg
